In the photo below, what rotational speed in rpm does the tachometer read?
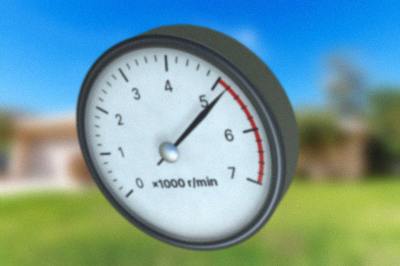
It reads 5200 rpm
